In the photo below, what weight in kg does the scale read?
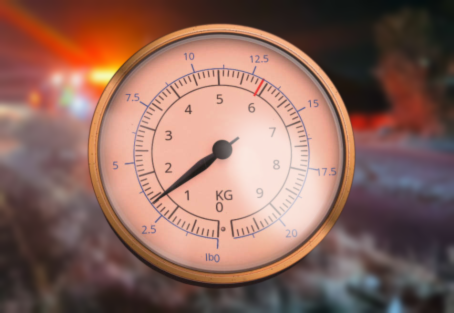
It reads 1.4 kg
